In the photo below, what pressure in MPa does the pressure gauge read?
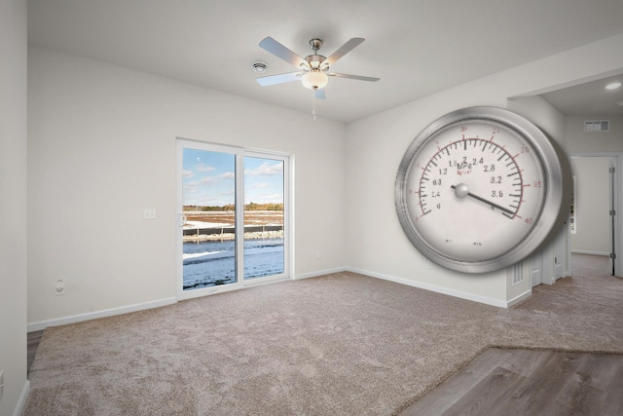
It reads 3.9 MPa
